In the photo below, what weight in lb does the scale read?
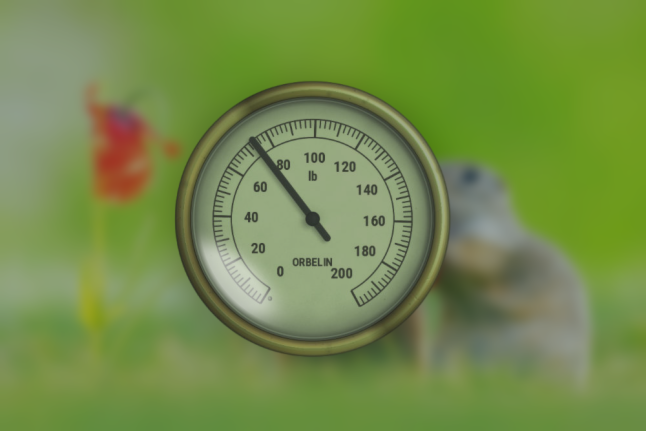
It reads 74 lb
